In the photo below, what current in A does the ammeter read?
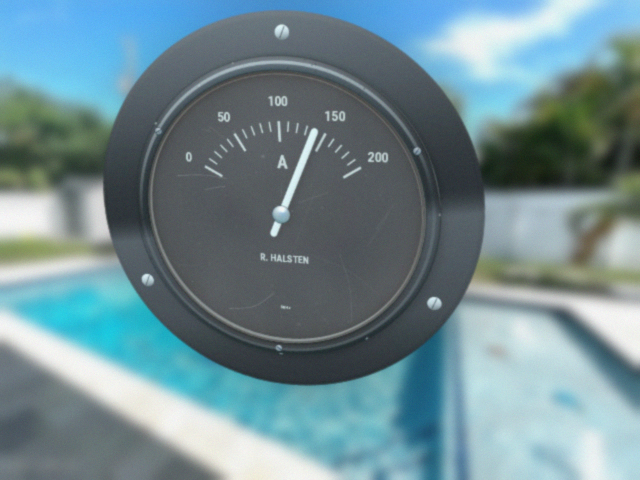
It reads 140 A
